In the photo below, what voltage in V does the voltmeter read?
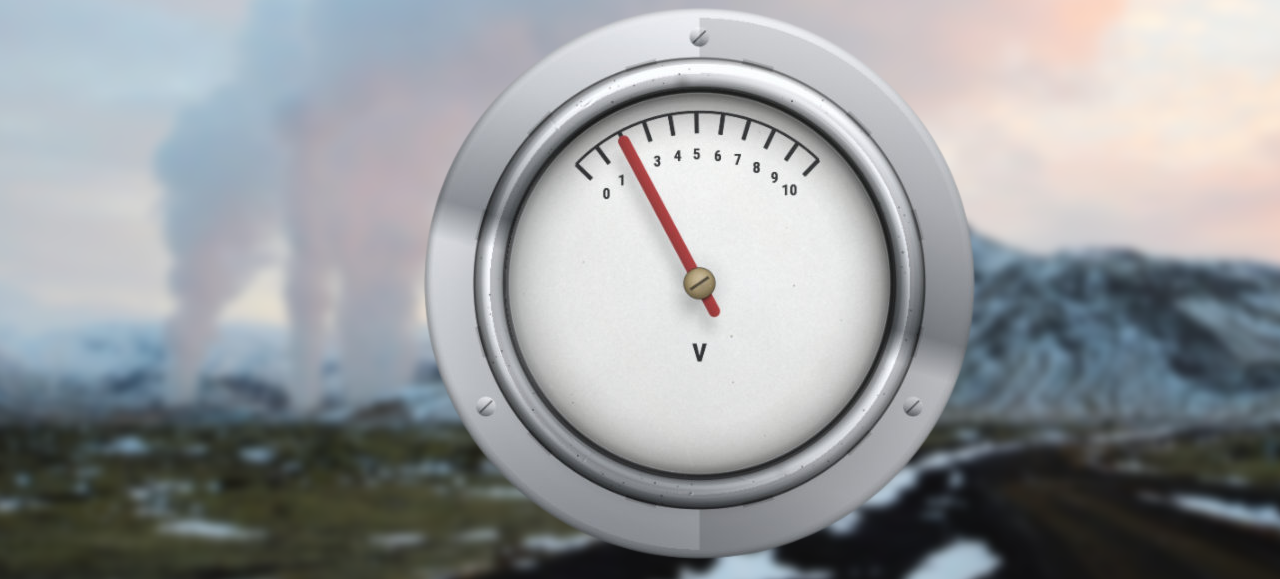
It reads 2 V
